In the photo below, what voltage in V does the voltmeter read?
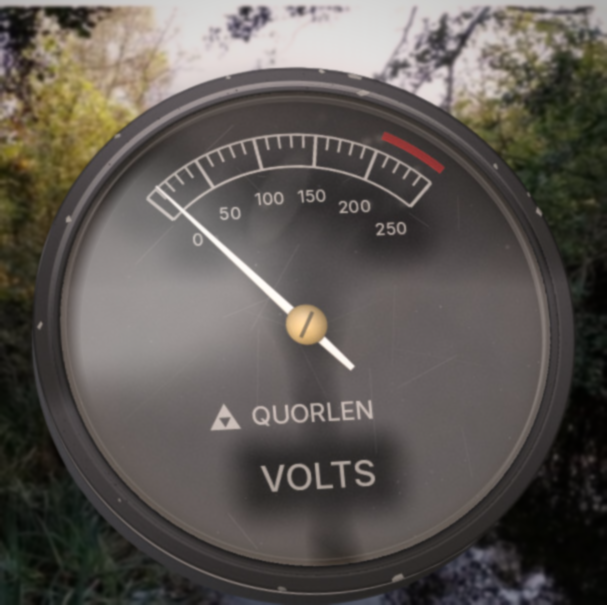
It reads 10 V
